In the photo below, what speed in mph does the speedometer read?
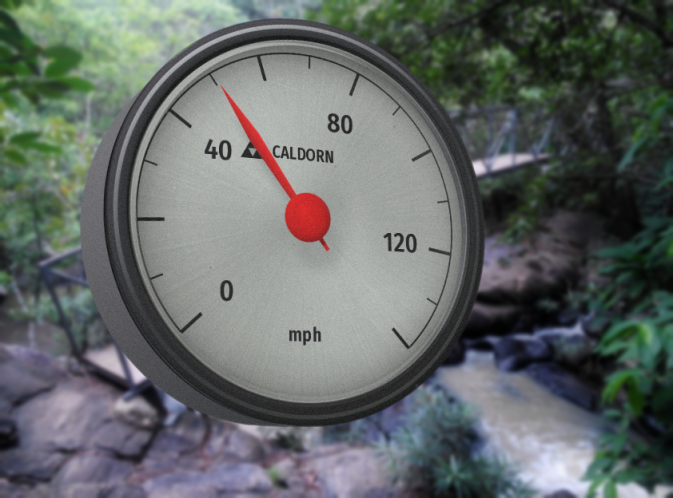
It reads 50 mph
